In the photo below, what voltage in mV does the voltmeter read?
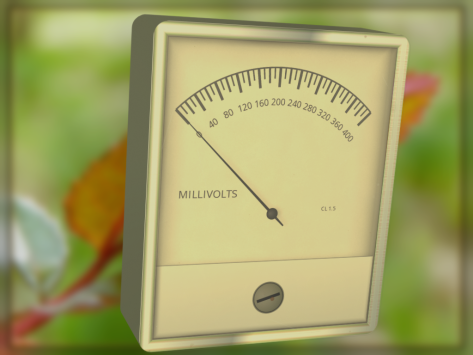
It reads 0 mV
